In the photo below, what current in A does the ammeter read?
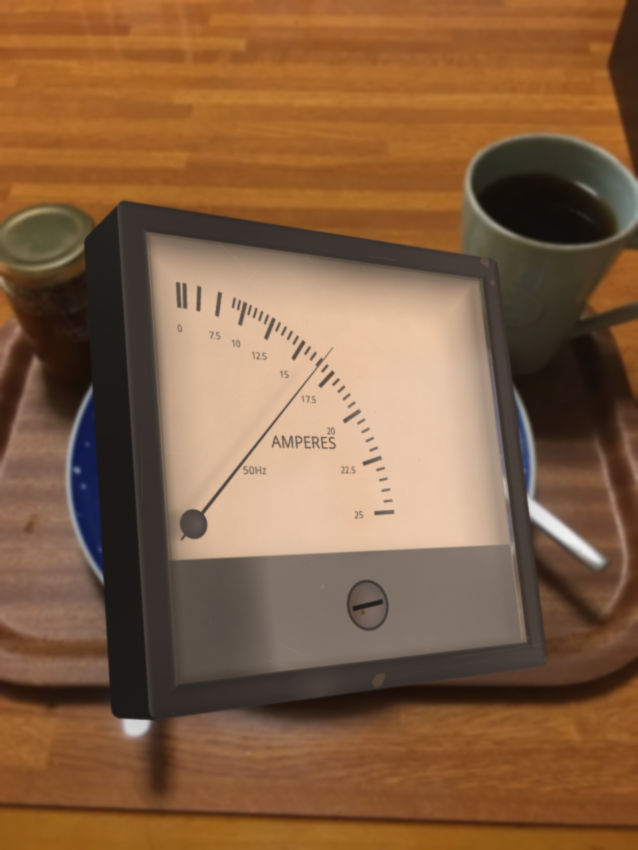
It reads 16.5 A
